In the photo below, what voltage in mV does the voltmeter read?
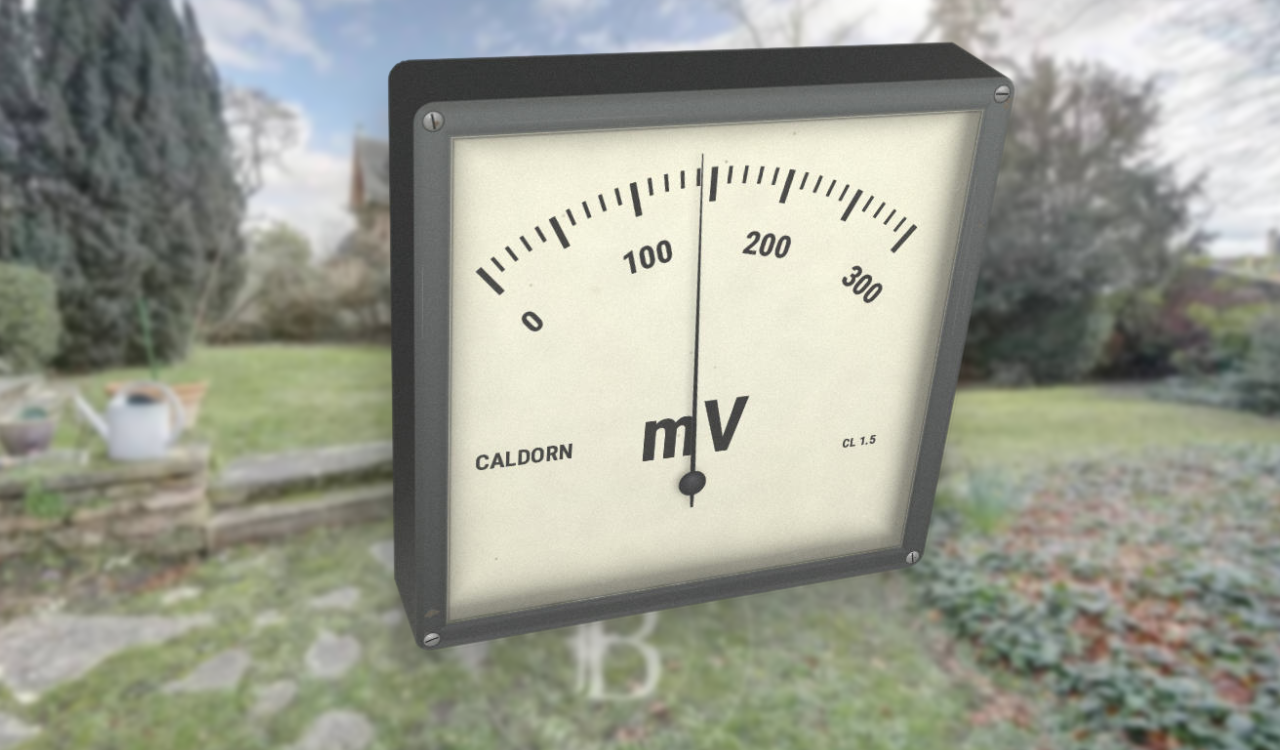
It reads 140 mV
